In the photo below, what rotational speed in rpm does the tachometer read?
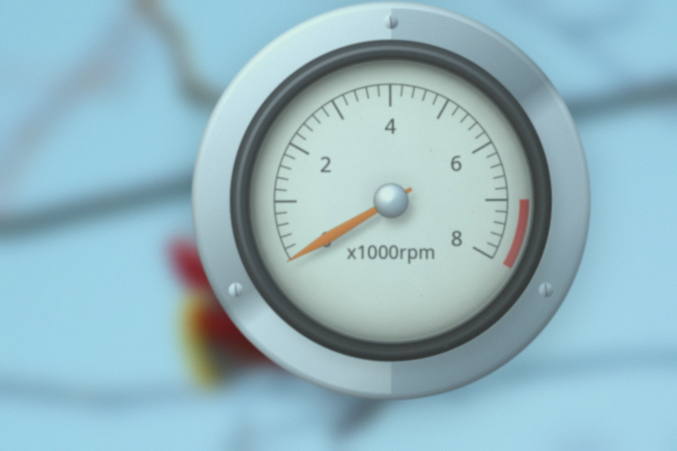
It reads 0 rpm
